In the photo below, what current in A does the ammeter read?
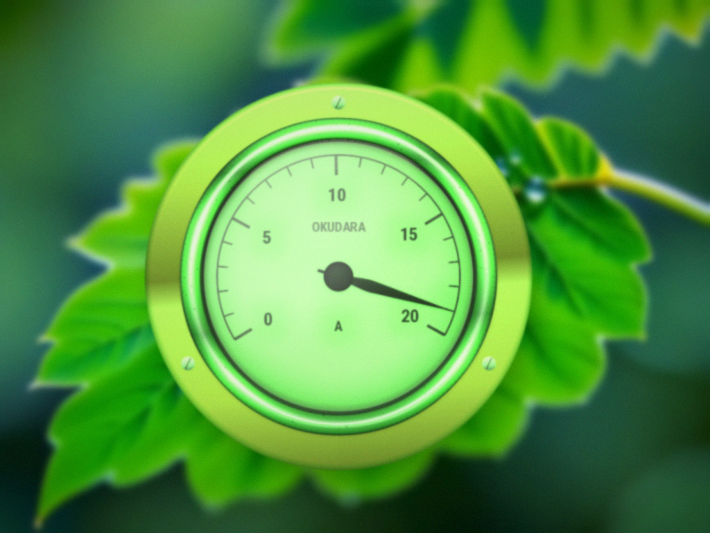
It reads 19 A
